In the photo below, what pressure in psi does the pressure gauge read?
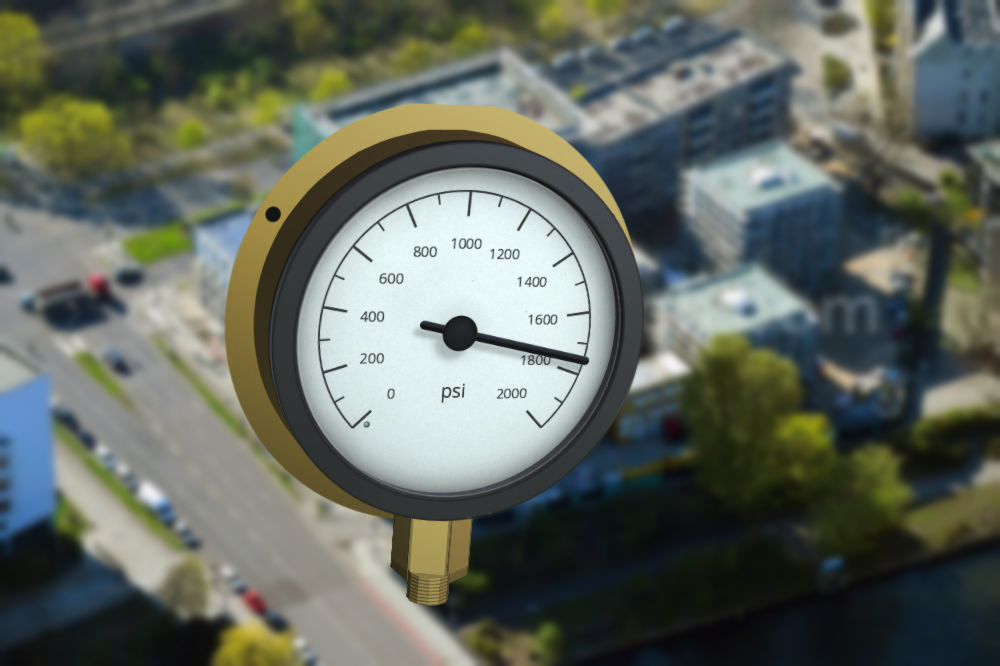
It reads 1750 psi
